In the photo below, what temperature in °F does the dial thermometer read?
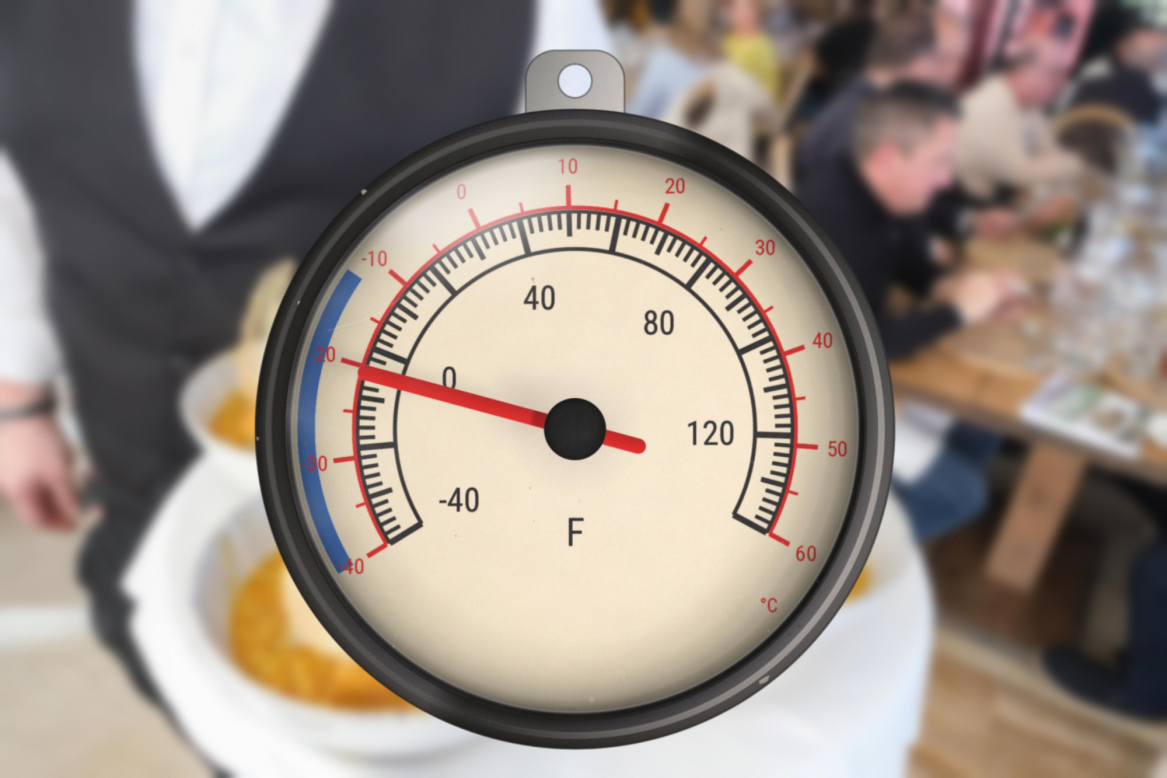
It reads -5 °F
